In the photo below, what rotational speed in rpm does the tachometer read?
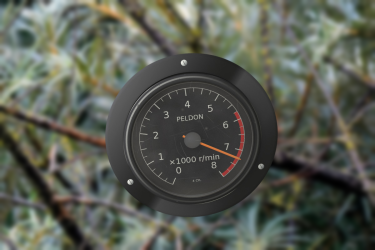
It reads 7250 rpm
